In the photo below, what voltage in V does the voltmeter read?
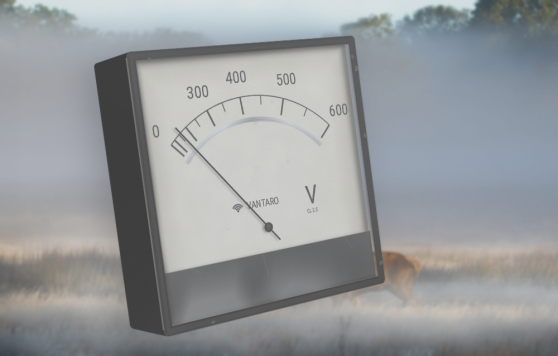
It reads 150 V
